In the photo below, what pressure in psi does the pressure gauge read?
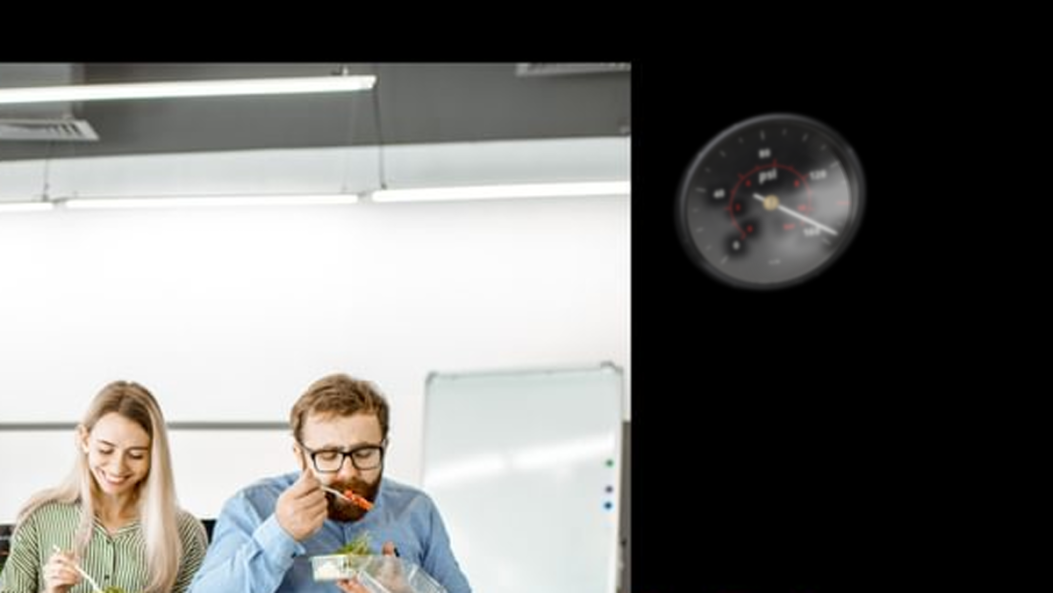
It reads 155 psi
